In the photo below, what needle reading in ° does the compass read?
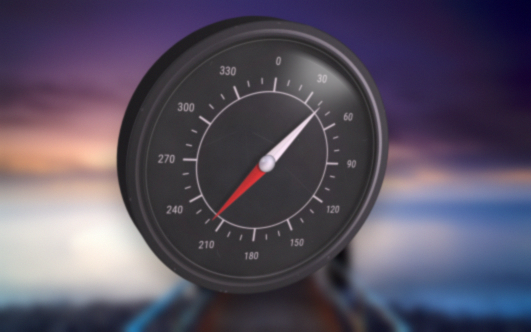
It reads 220 °
